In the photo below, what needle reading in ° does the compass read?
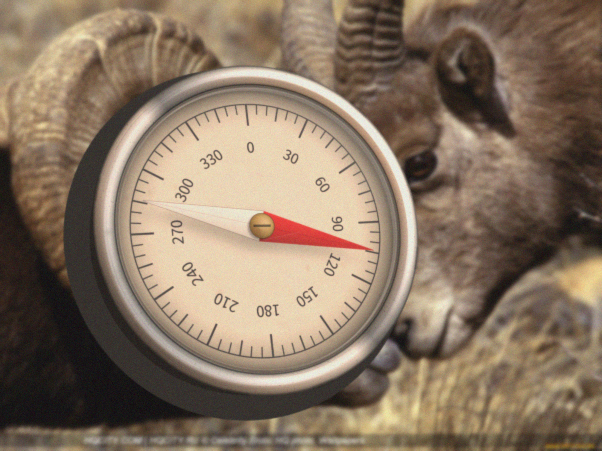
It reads 105 °
